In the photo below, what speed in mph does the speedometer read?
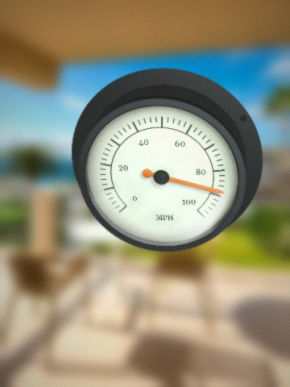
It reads 88 mph
